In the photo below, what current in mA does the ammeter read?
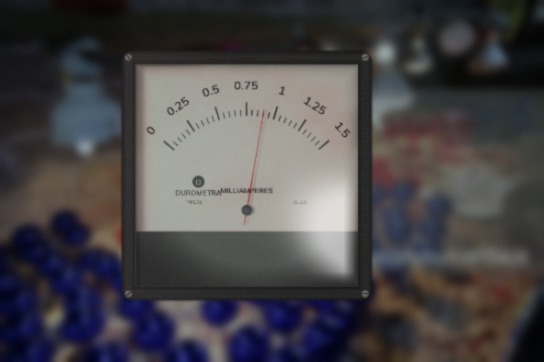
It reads 0.9 mA
